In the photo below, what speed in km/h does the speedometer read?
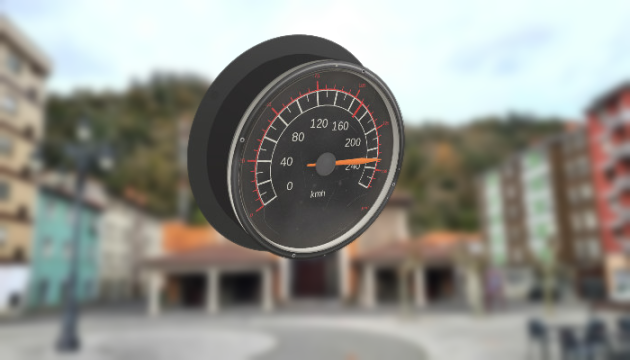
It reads 230 km/h
